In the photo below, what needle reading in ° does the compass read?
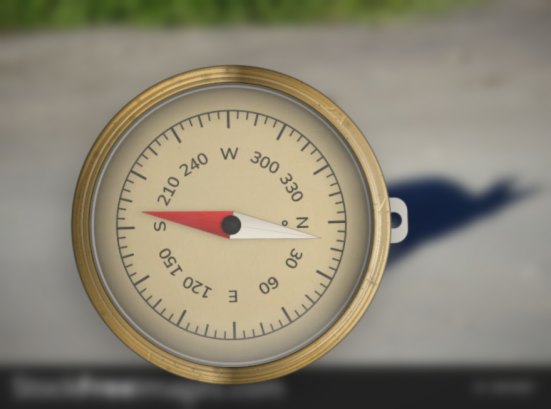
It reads 190 °
